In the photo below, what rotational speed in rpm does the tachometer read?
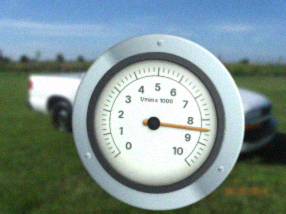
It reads 8400 rpm
